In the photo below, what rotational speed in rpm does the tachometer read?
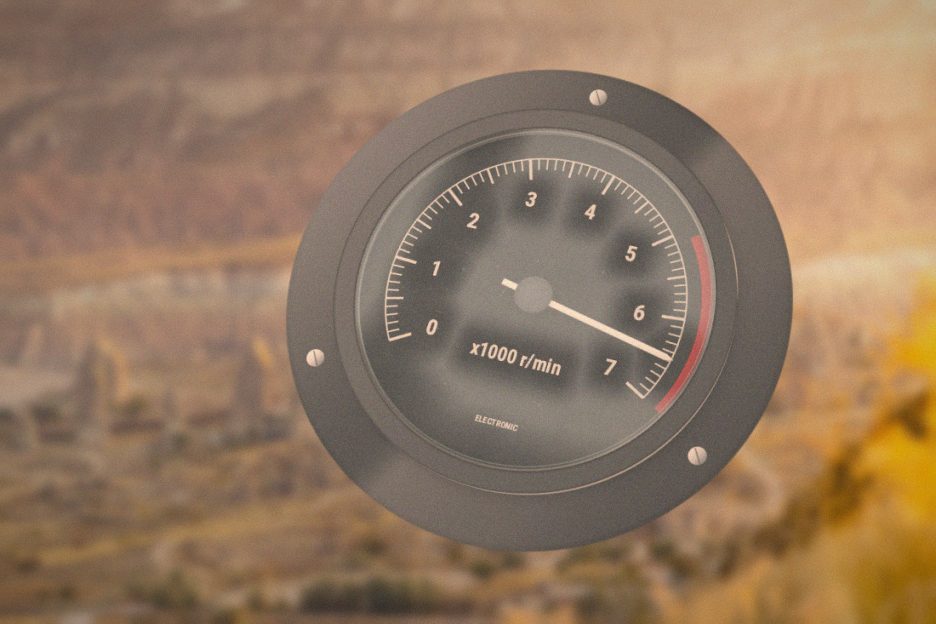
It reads 6500 rpm
